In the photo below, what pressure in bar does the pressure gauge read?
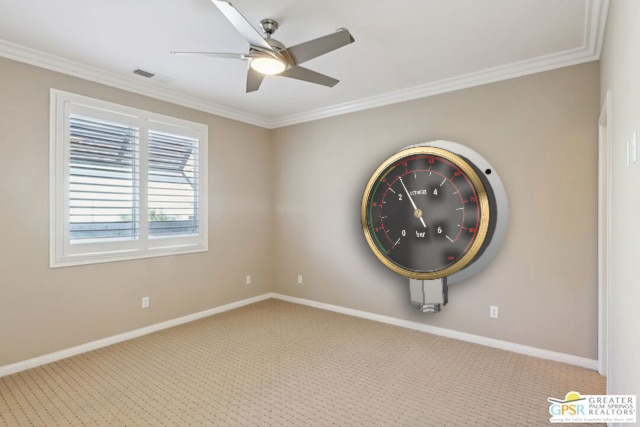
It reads 2.5 bar
